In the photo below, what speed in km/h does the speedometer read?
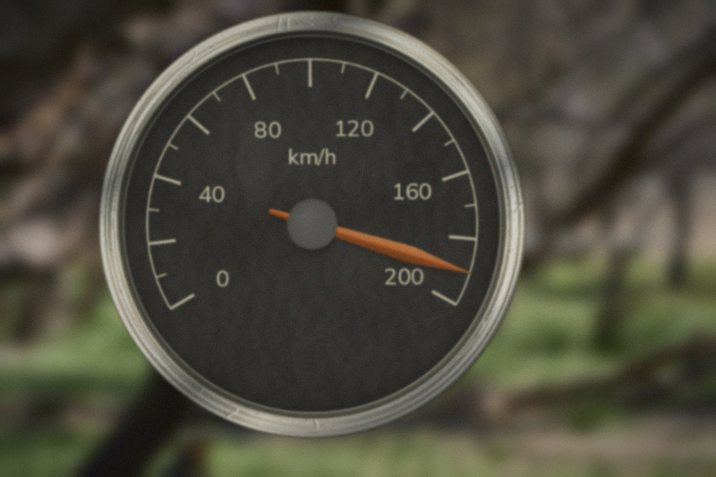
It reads 190 km/h
